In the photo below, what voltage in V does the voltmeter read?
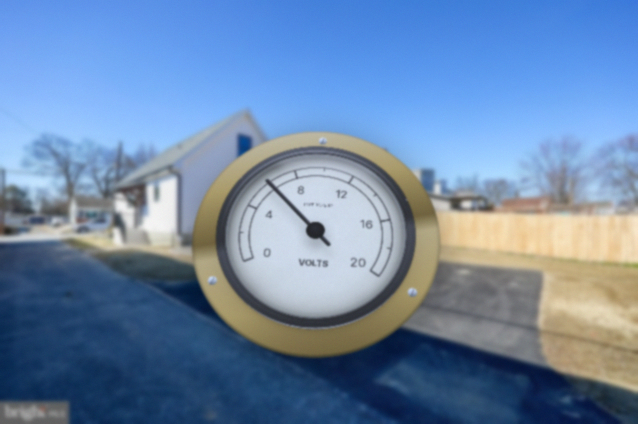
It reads 6 V
